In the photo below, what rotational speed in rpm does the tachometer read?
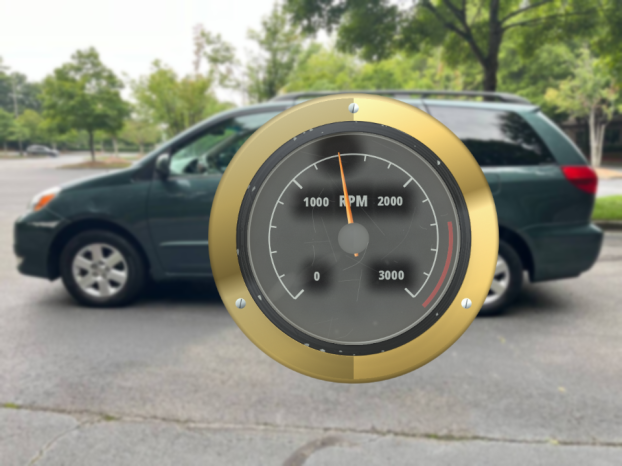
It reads 1400 rpm
